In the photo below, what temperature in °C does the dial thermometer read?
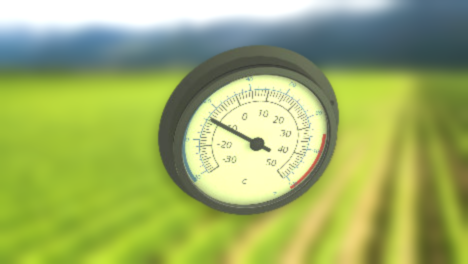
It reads -10 °C
